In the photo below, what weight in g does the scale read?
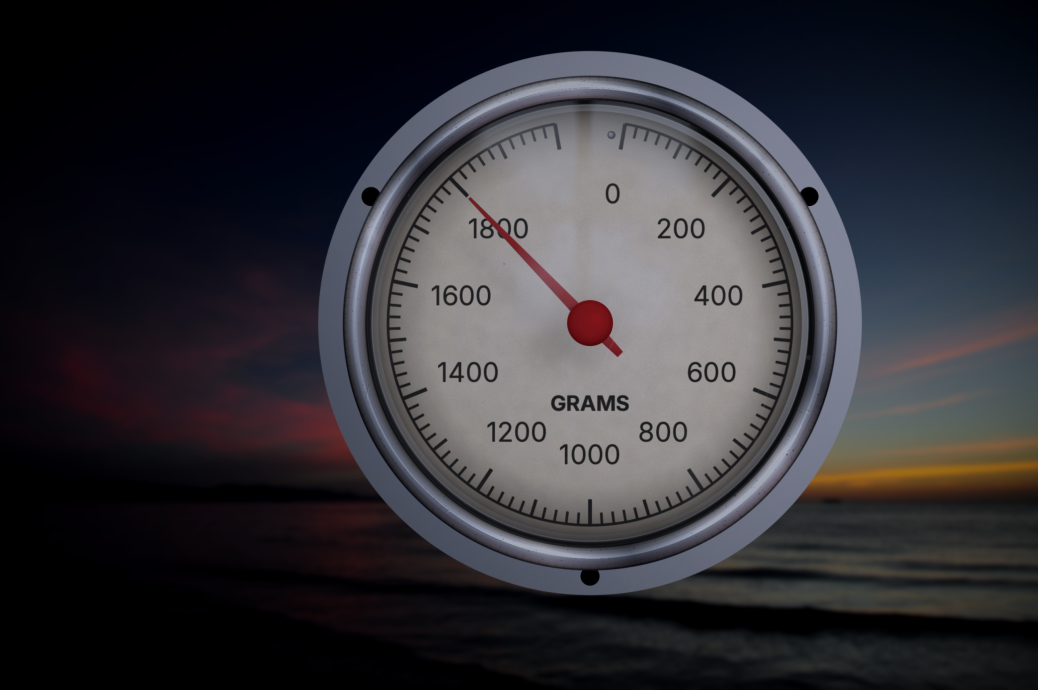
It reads 1800 g
